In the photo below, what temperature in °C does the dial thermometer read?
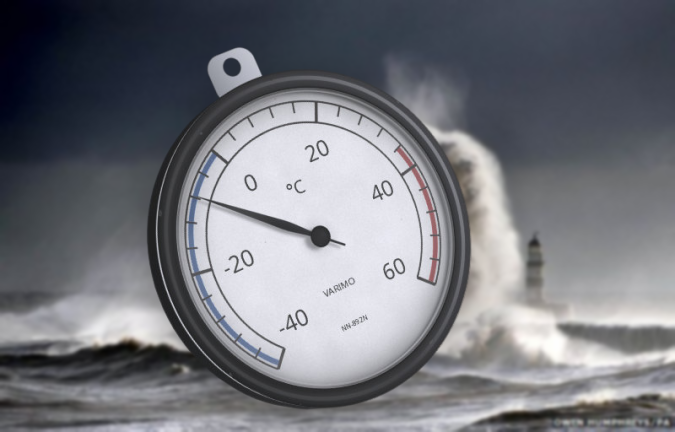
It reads -8 °C
